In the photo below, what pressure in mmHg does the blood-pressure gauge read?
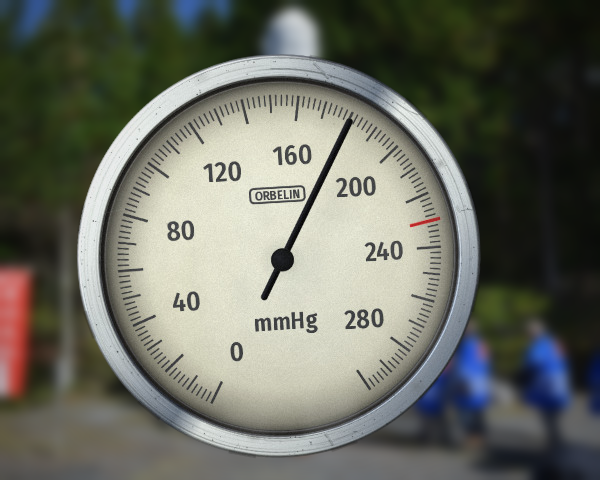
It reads 180 mmHg
